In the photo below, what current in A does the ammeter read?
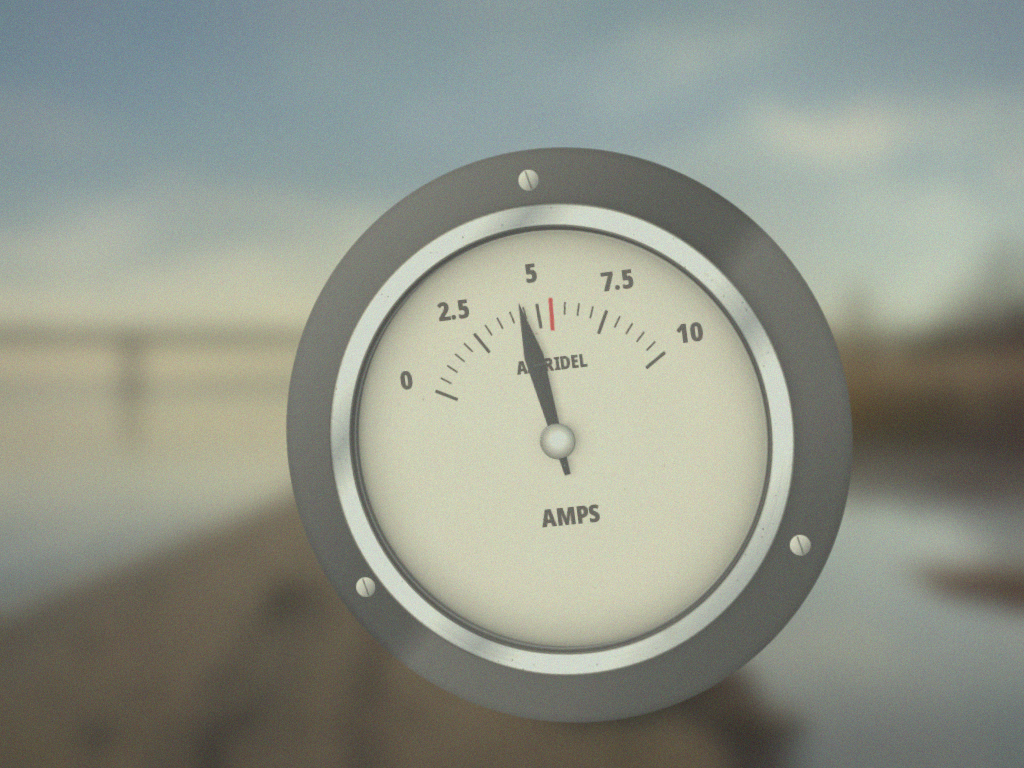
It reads 4.5 A
